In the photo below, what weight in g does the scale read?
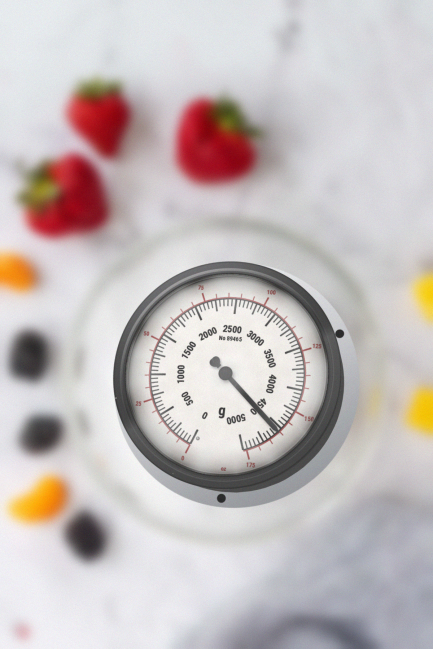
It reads 4550 g
